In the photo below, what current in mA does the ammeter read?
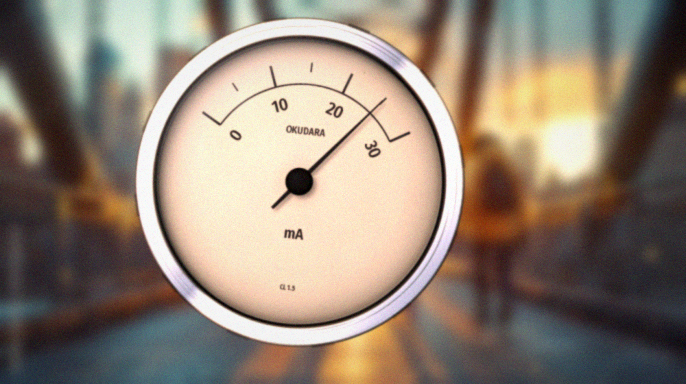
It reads 25 mA
